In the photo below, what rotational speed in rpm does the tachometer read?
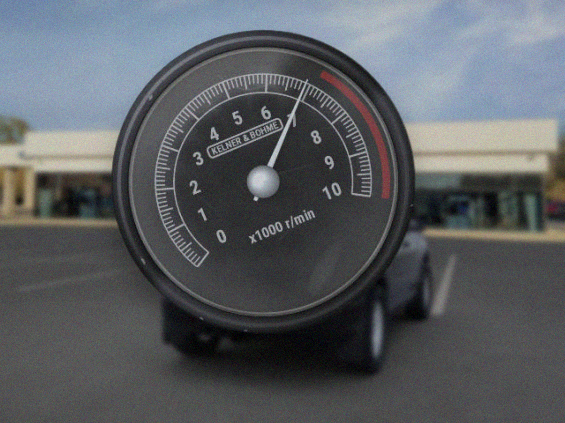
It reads 6900 rpm
